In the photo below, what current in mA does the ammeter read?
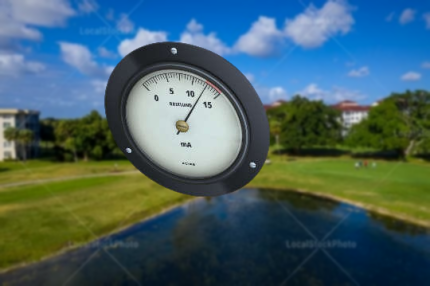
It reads 12.5 mA
